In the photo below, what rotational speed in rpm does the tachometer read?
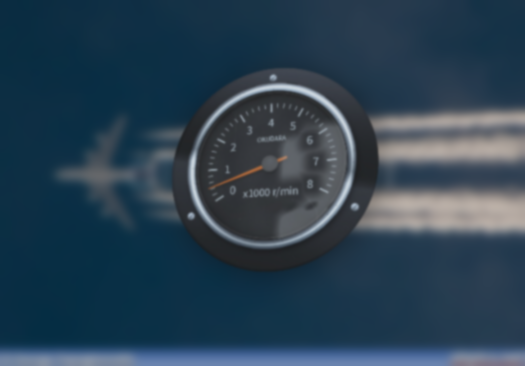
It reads 400 rpm
